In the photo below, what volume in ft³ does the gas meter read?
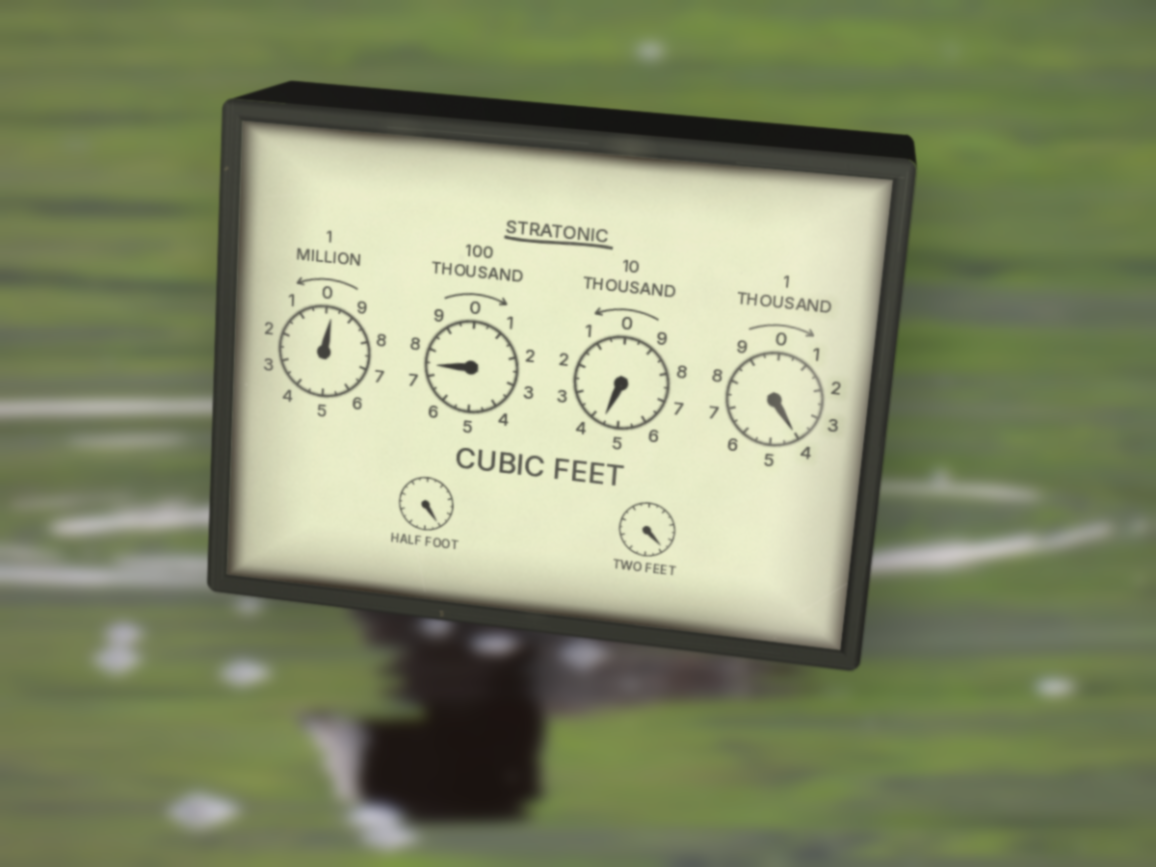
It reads 974400 ft³
